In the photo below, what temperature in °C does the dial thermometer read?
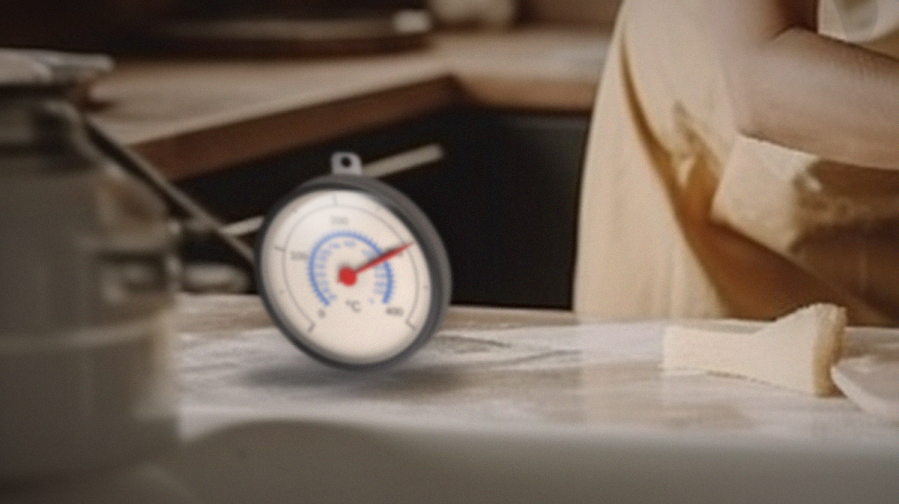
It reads 300 °C
